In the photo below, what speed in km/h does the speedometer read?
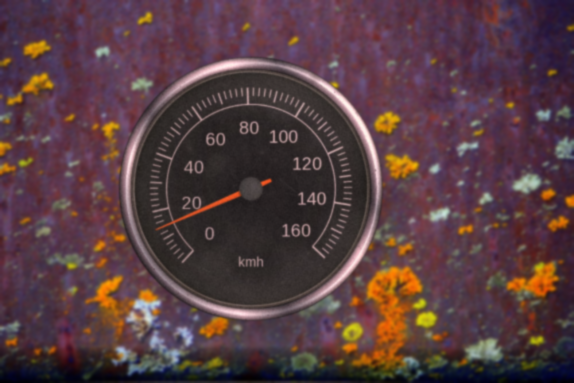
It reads 14 km/h
